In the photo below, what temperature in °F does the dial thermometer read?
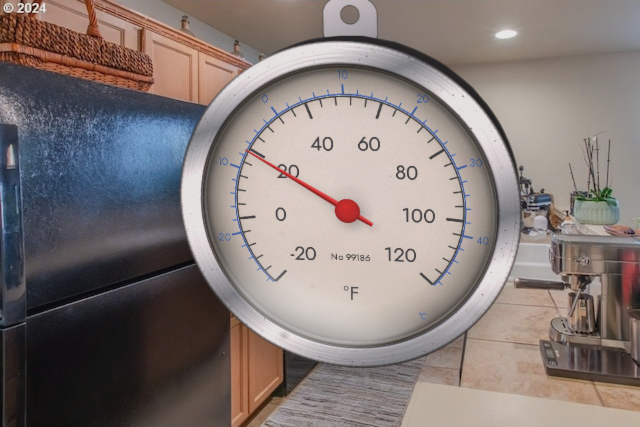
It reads 20 °F
